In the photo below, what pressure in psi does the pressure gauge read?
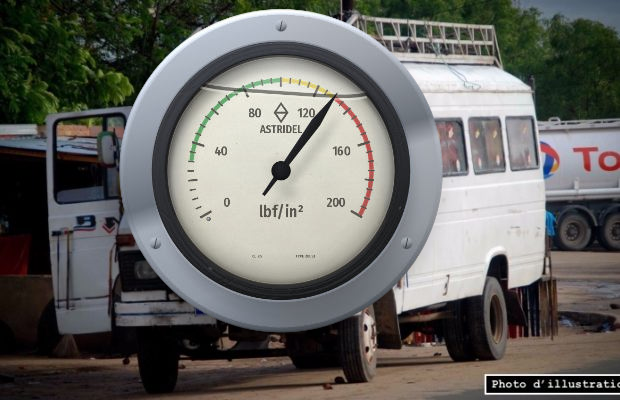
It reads 130 psi
